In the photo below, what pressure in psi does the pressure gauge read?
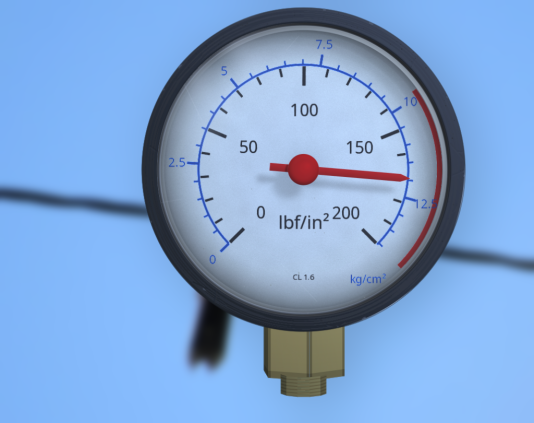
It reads 170 psi
